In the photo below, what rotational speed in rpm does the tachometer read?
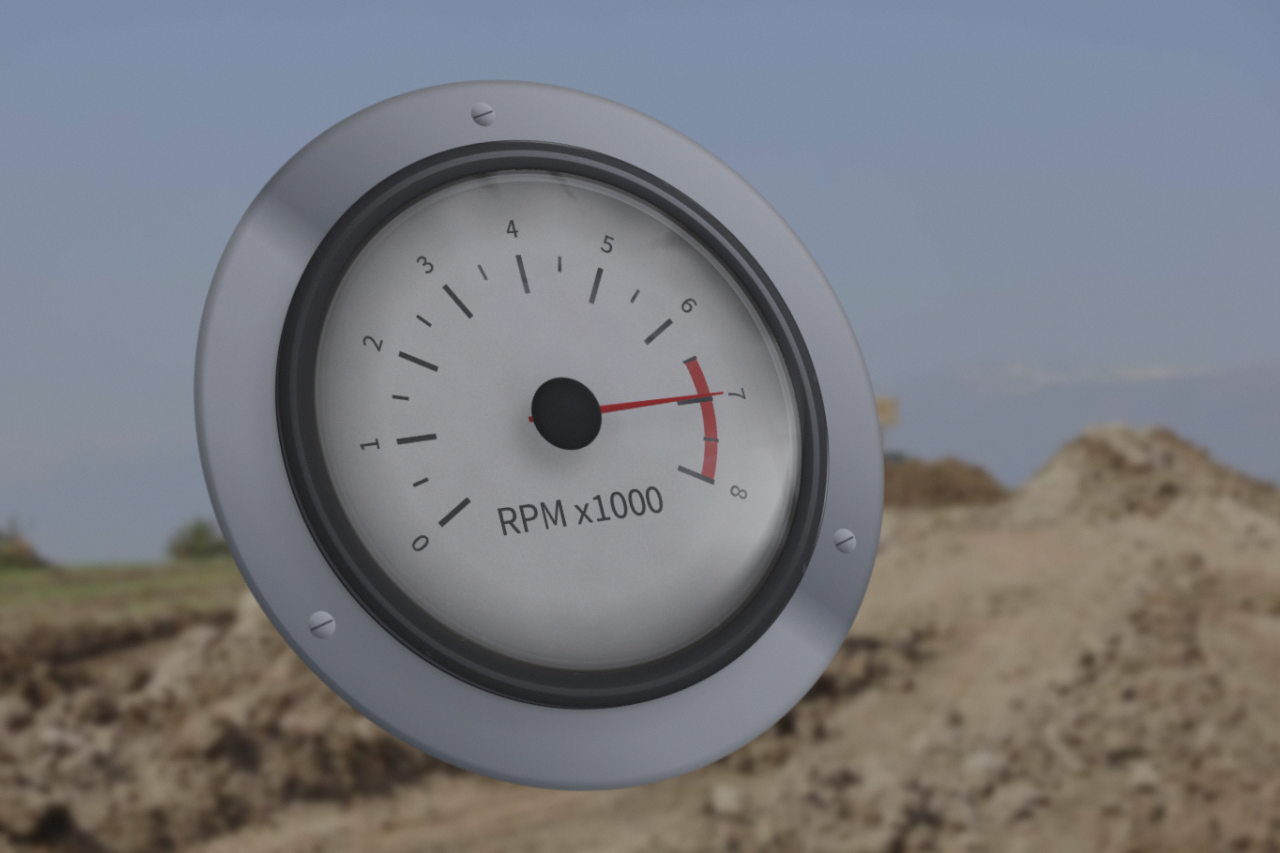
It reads 7000 rpm
